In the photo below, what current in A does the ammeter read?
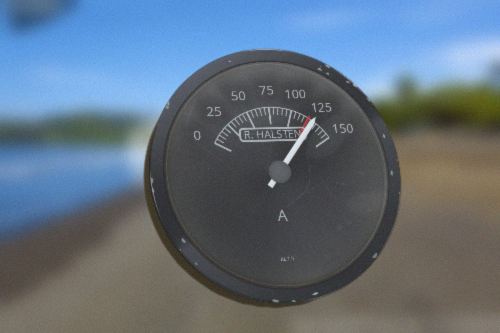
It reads 125 A
